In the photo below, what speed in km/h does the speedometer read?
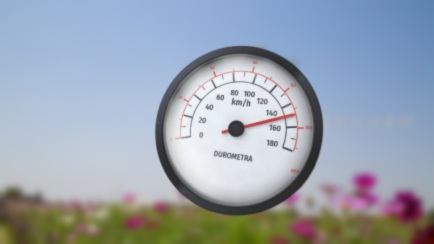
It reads 150 km/h
